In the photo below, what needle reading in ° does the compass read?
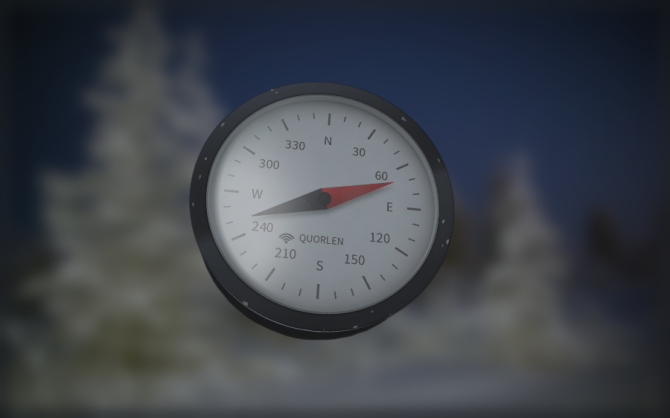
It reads 70 °
